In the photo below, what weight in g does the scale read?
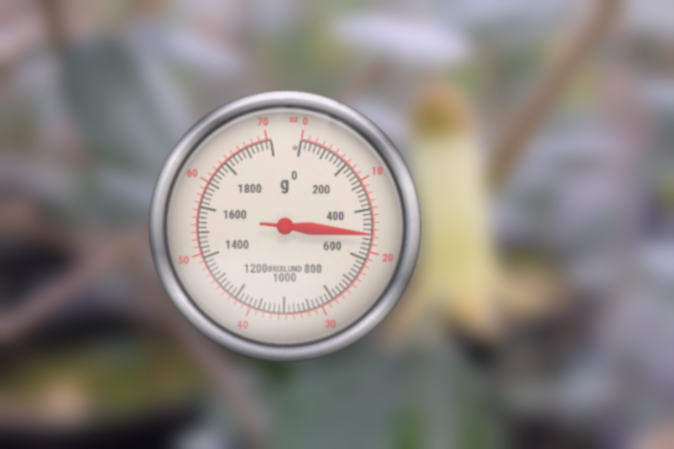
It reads 500 g
